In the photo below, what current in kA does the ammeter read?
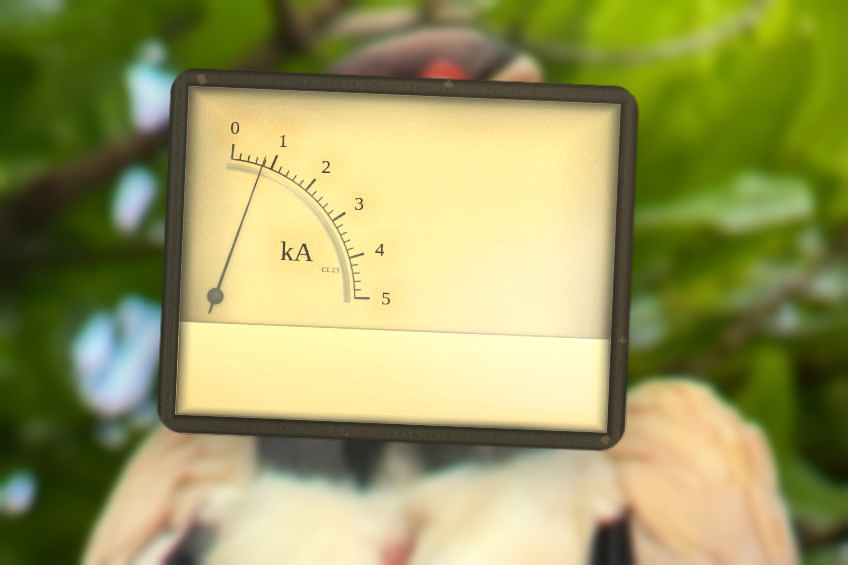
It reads 0.8 kA
